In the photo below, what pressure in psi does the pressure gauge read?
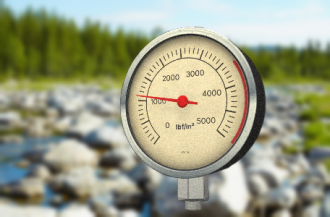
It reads 1100 psi
